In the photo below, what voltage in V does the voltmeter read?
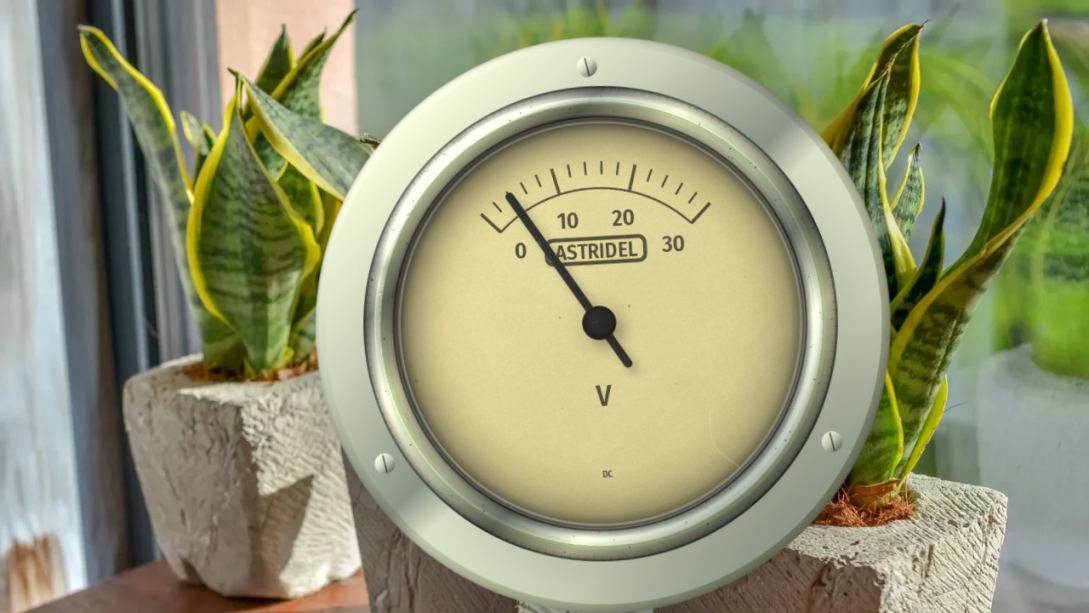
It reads 4 V
